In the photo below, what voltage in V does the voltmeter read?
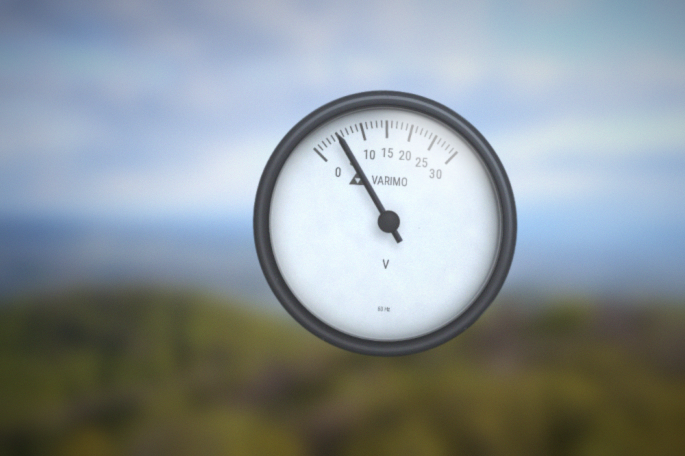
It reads 5 V
